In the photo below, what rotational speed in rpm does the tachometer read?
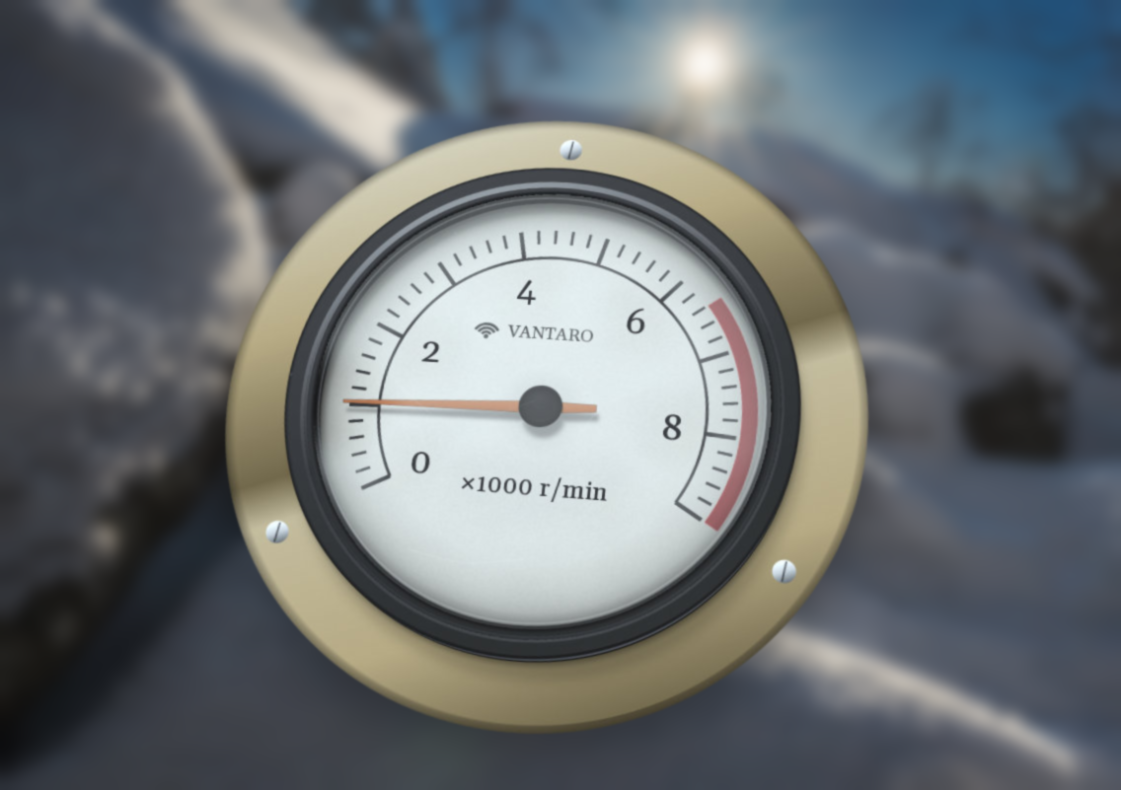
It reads 1000 rpm
